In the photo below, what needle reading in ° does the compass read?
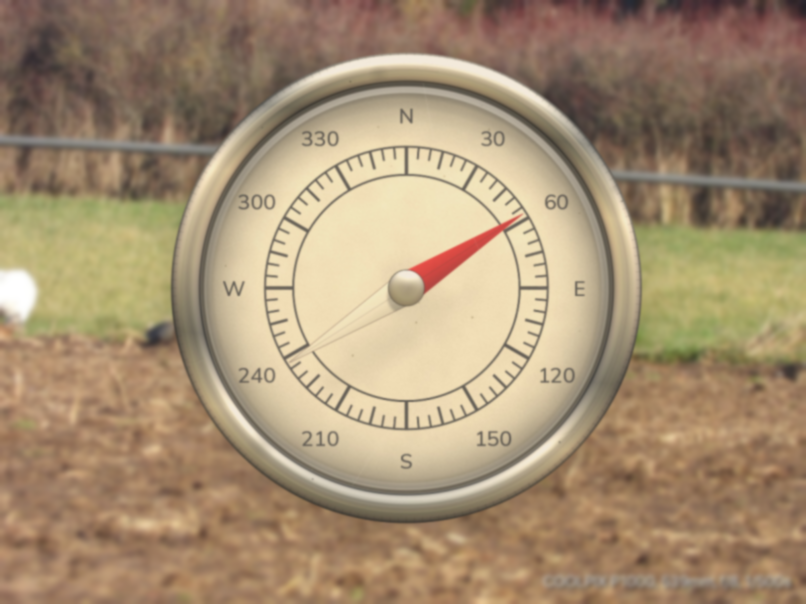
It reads 57.5 °
